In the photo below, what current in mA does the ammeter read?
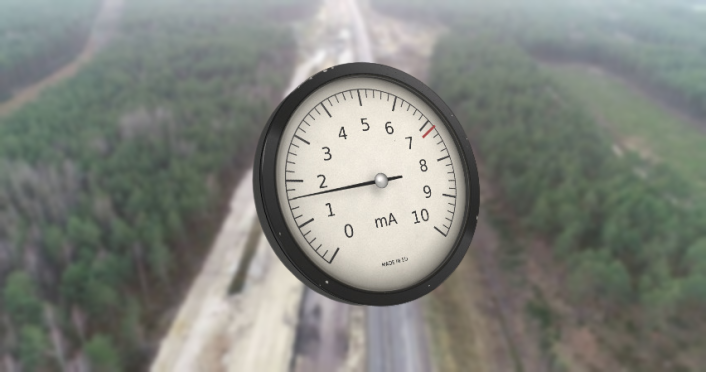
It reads 1.6 mA
